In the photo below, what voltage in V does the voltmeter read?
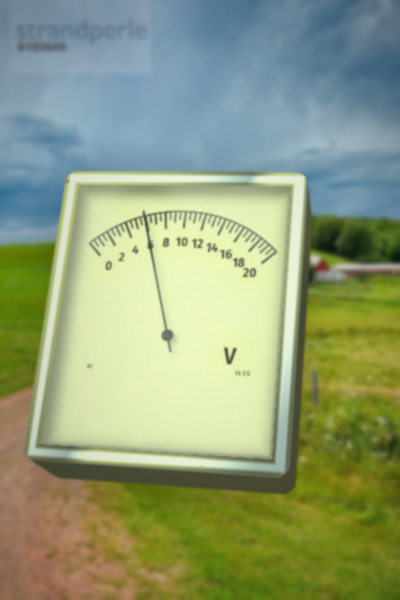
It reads 6 V
